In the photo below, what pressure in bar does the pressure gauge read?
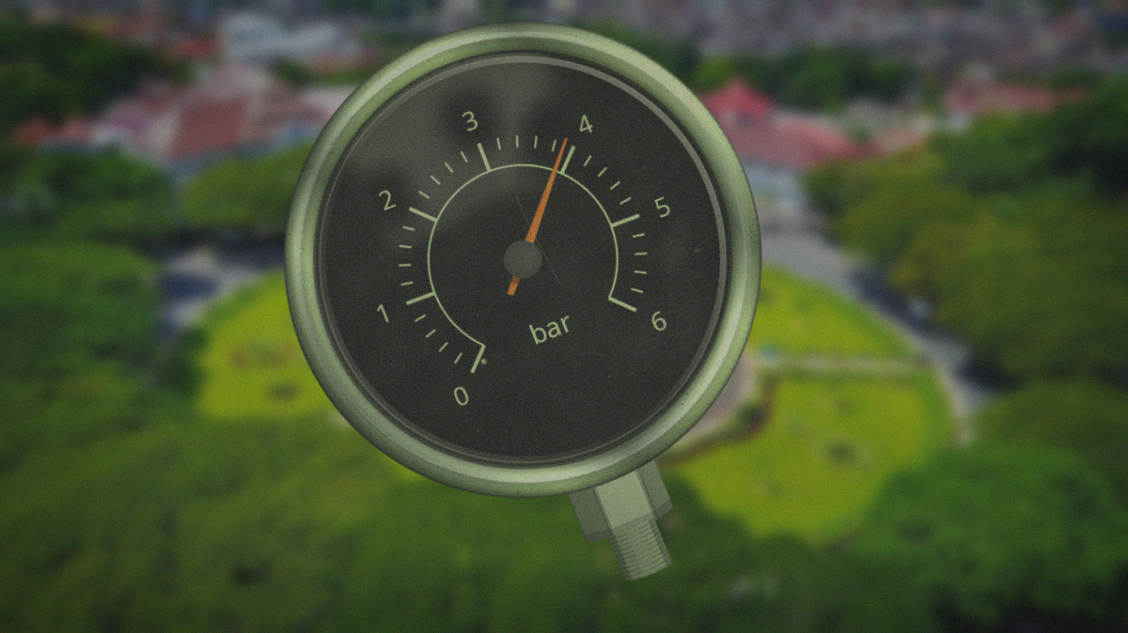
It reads 3.9 bar
